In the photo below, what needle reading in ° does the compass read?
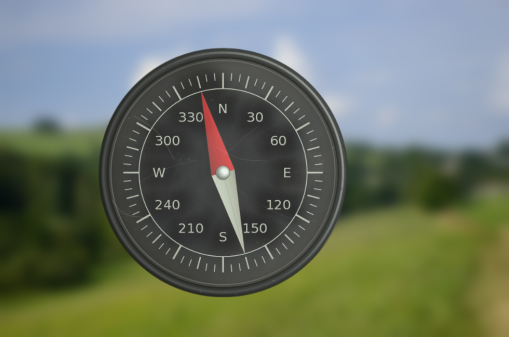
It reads 345 °
